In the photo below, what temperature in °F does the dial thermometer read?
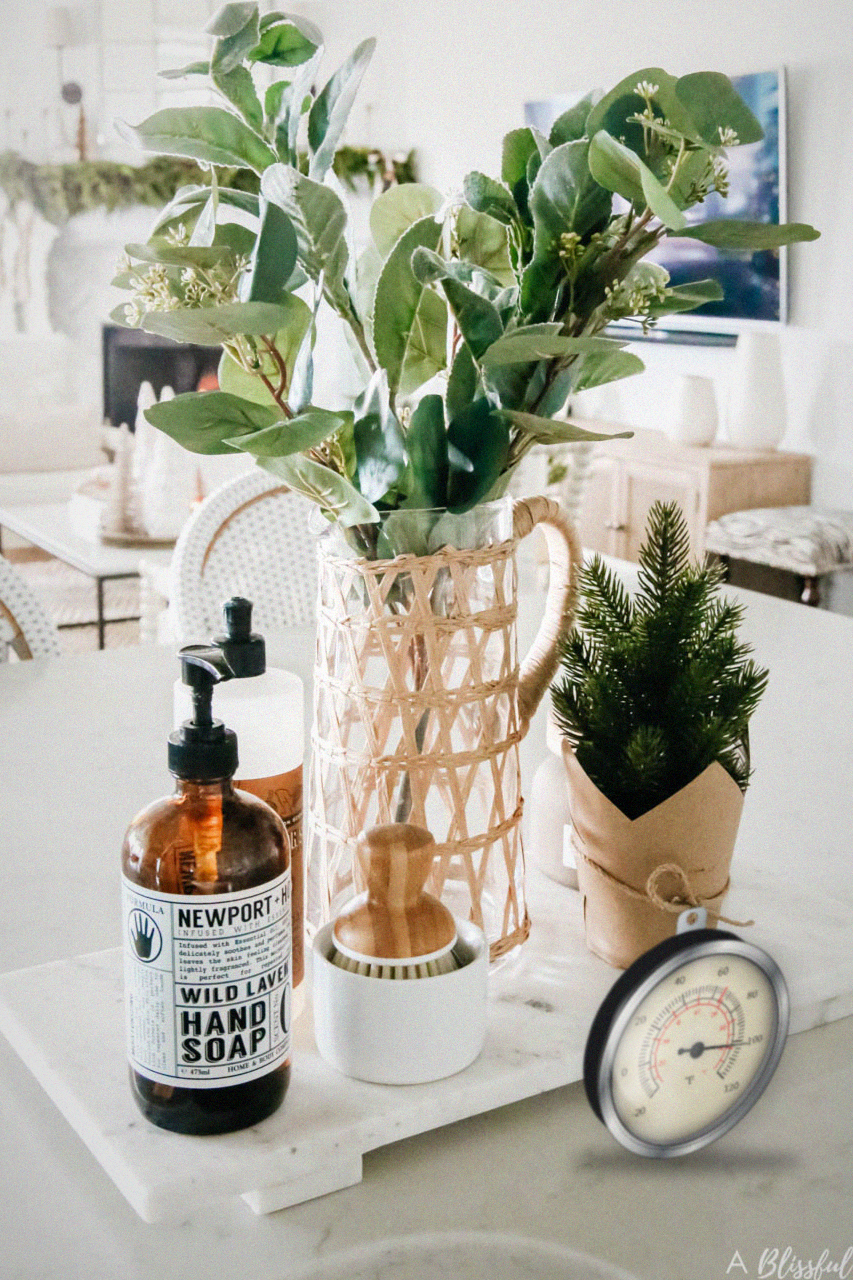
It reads 100 °F
